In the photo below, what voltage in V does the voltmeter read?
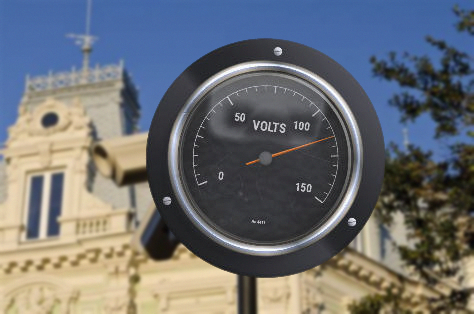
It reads 115 V
